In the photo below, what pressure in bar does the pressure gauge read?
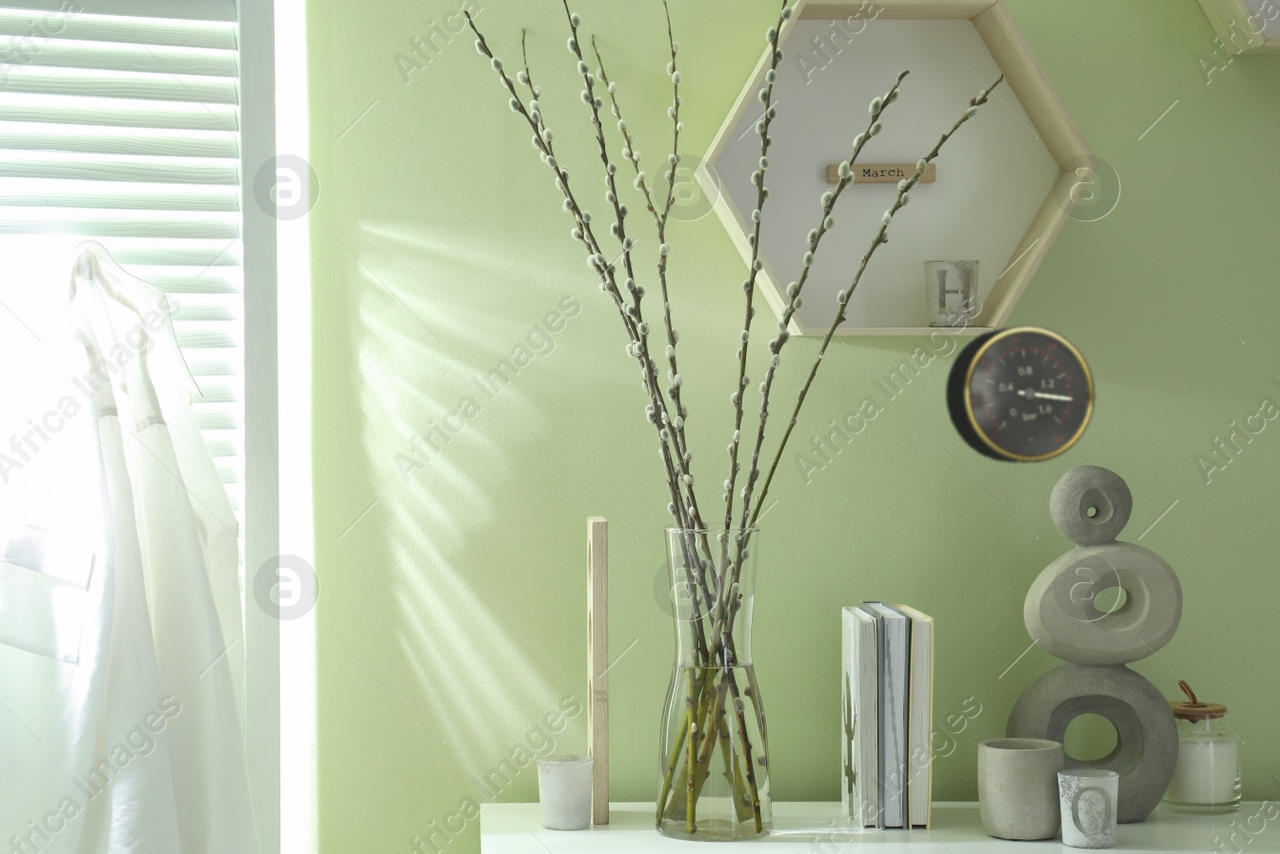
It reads 1.4 bar
